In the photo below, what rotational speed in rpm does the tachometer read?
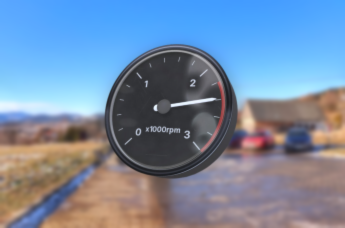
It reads 2400 rpm
